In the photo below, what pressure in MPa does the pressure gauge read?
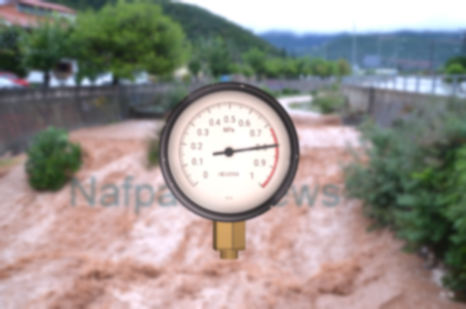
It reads 0.8 MPa
